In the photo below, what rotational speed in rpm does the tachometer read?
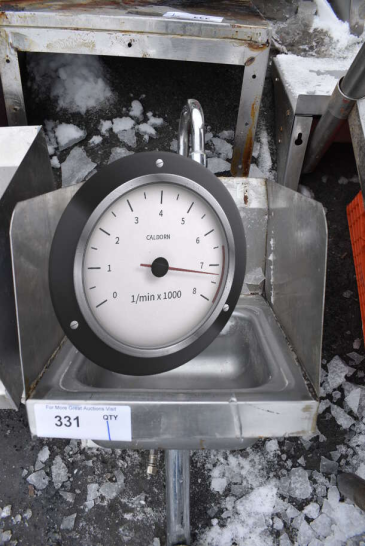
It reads 7250 rpm
